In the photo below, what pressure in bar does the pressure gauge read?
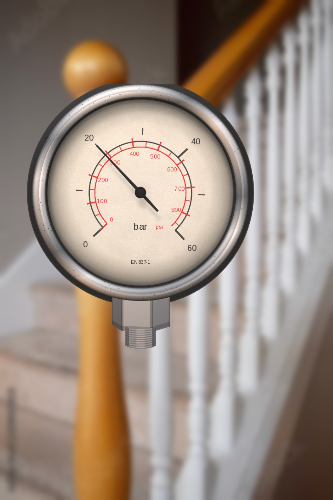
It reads 20 bar
